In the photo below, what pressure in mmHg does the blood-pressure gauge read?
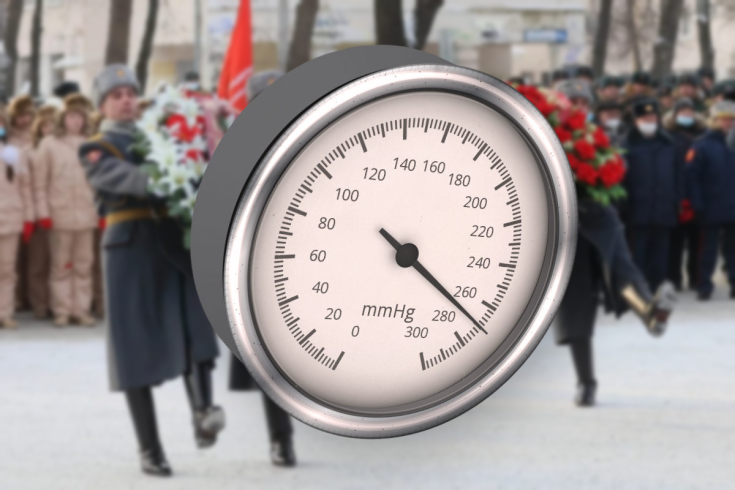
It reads 270 mmHg
